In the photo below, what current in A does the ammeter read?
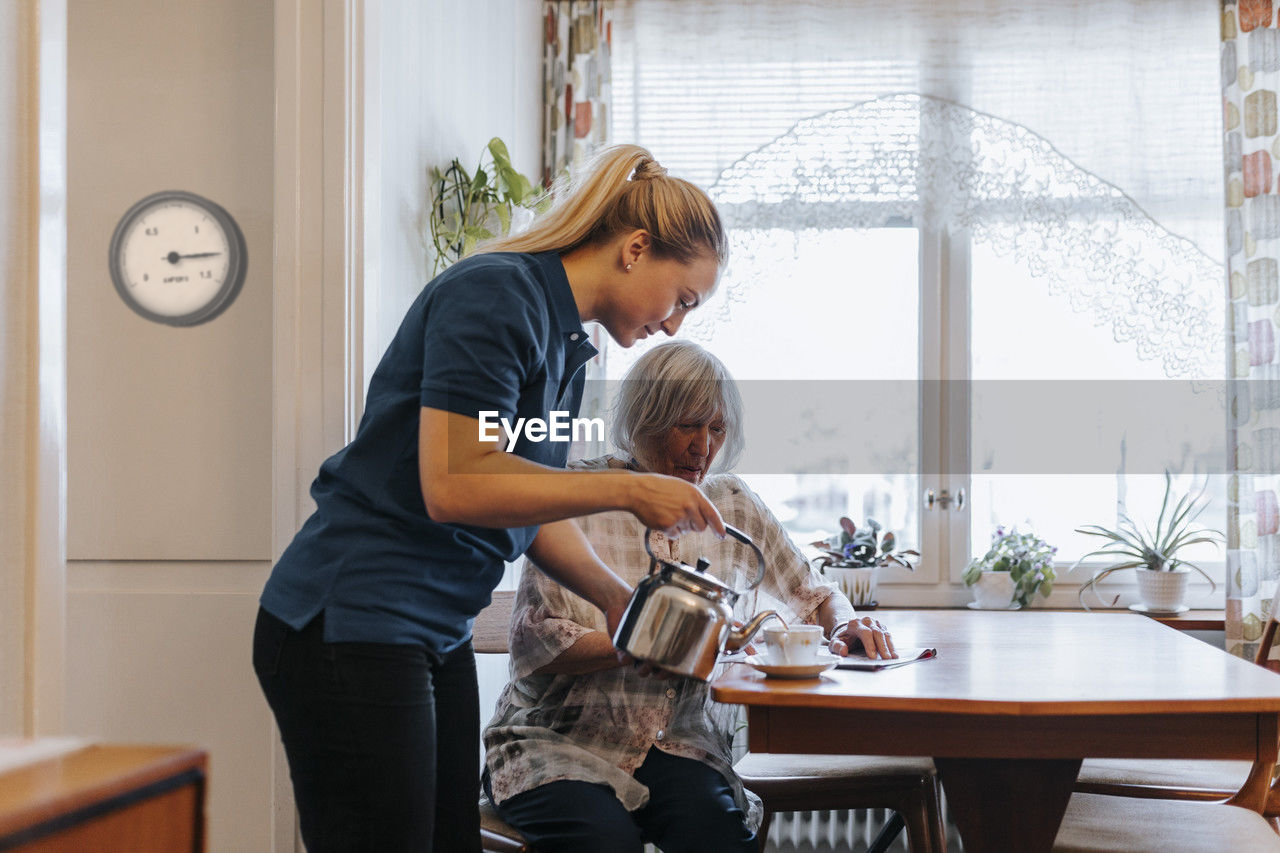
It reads 1.3 A
